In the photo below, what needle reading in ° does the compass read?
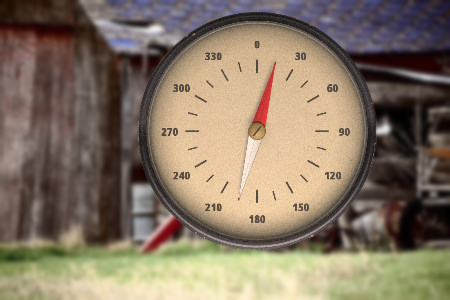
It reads 15 °
